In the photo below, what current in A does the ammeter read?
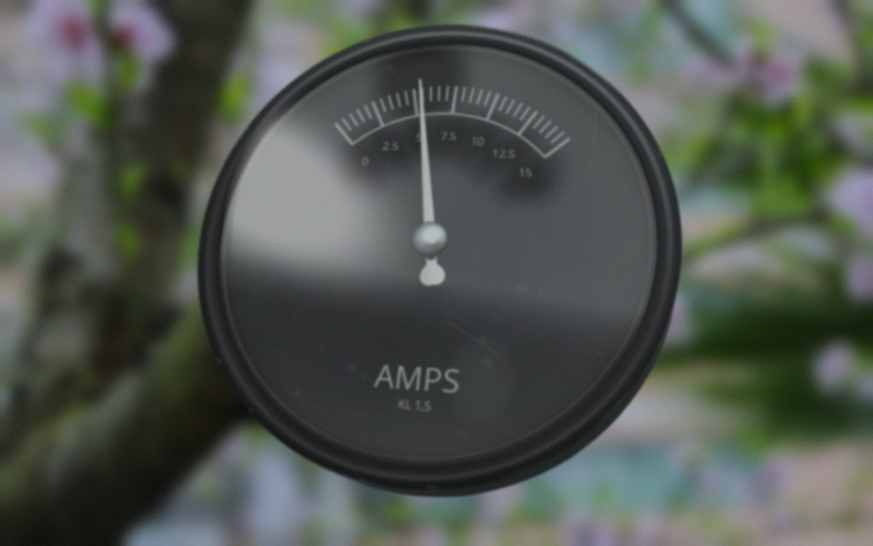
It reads 5.5 A
